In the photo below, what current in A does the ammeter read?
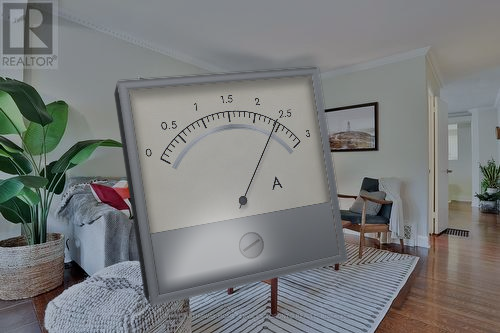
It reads 2.4 A
